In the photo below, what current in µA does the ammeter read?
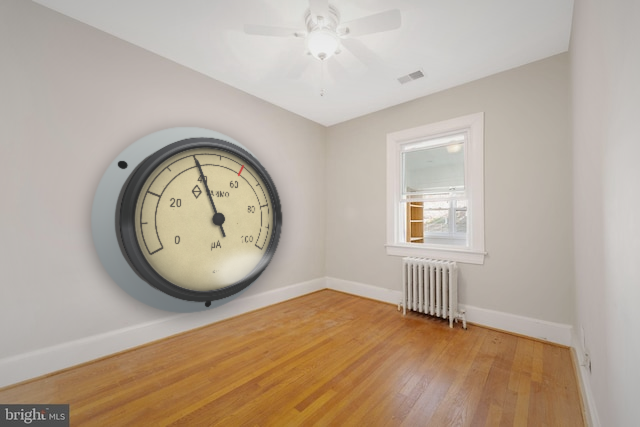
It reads 40 µA
